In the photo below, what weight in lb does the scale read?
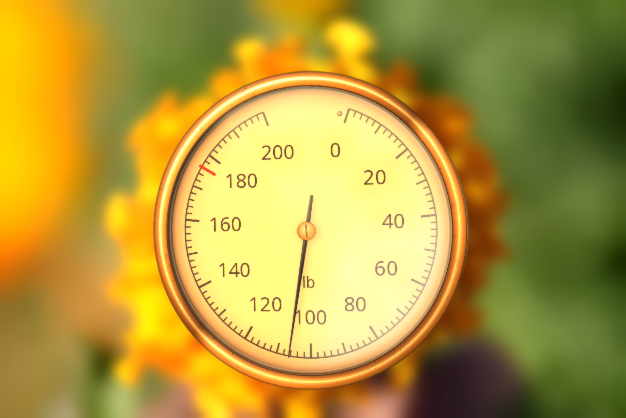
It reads 106 lb
